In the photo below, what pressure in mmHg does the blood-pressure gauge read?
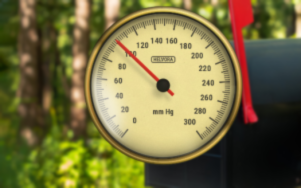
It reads 100 mmHg
